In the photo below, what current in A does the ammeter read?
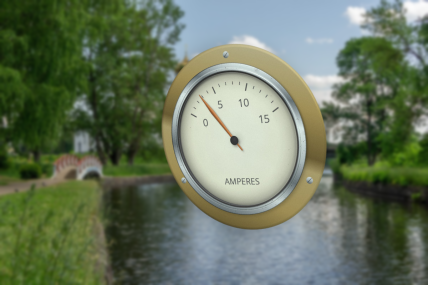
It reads 3 A
